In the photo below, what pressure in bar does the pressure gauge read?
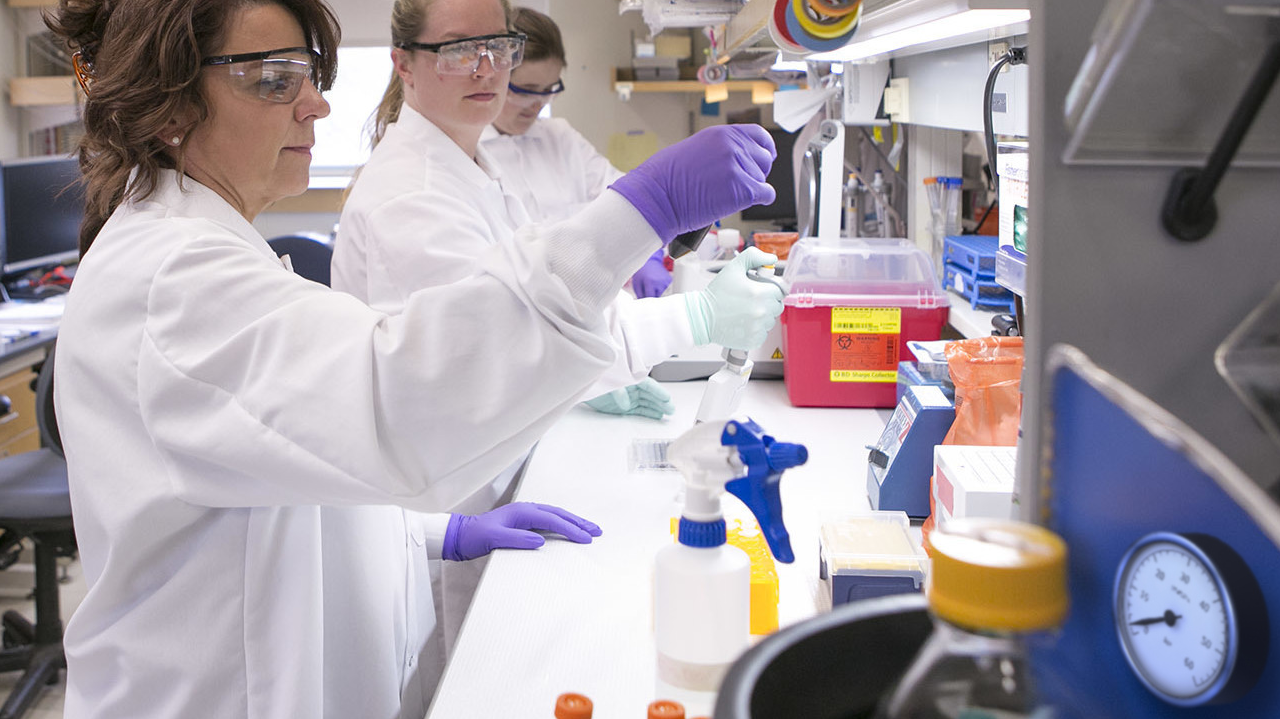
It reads 2 bar
